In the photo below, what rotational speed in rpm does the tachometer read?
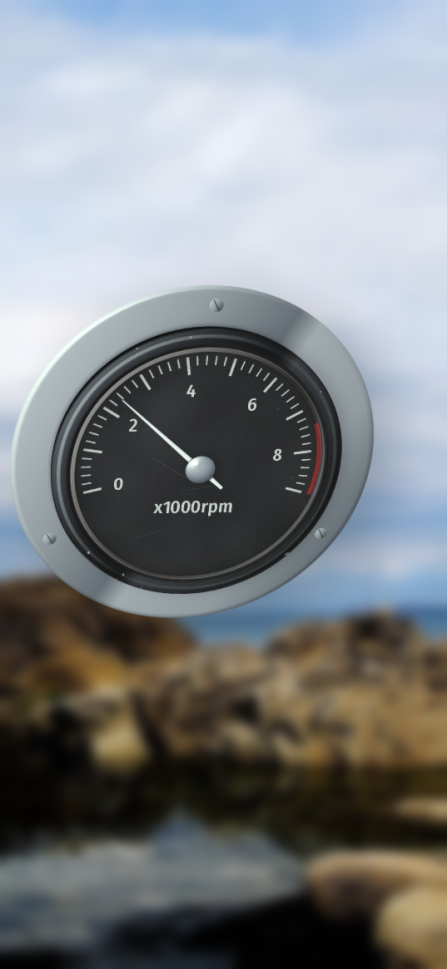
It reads 2400 rpm
